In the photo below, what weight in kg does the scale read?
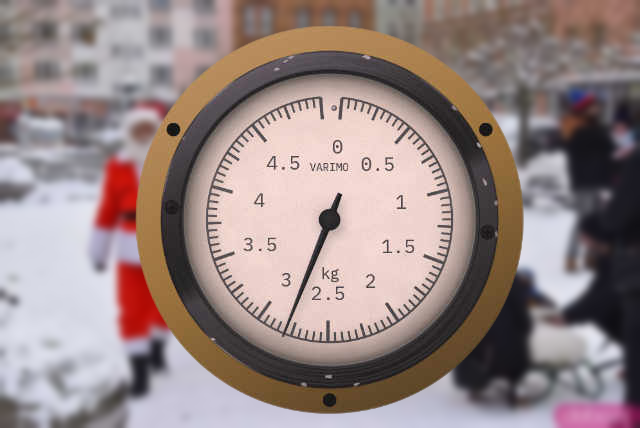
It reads 2.8 kg
